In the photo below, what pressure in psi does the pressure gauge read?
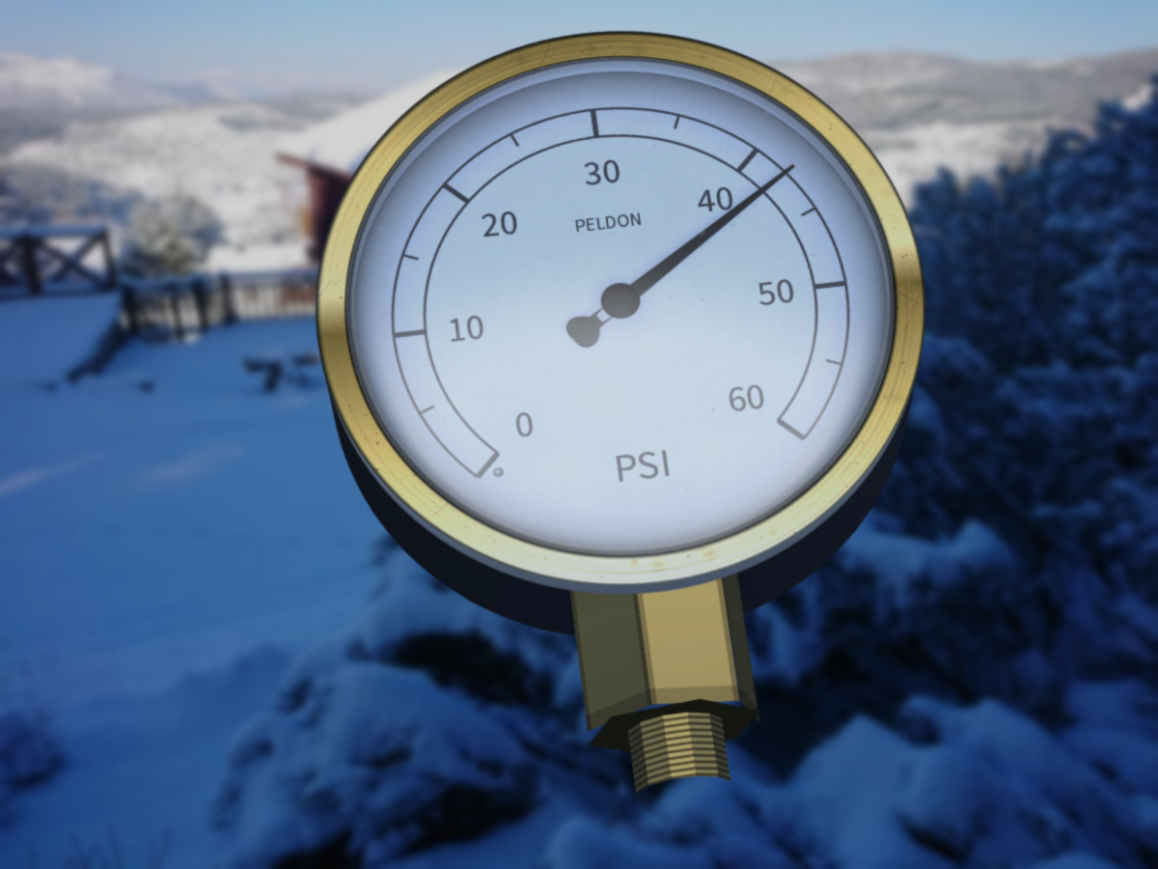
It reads 42.5 psi
